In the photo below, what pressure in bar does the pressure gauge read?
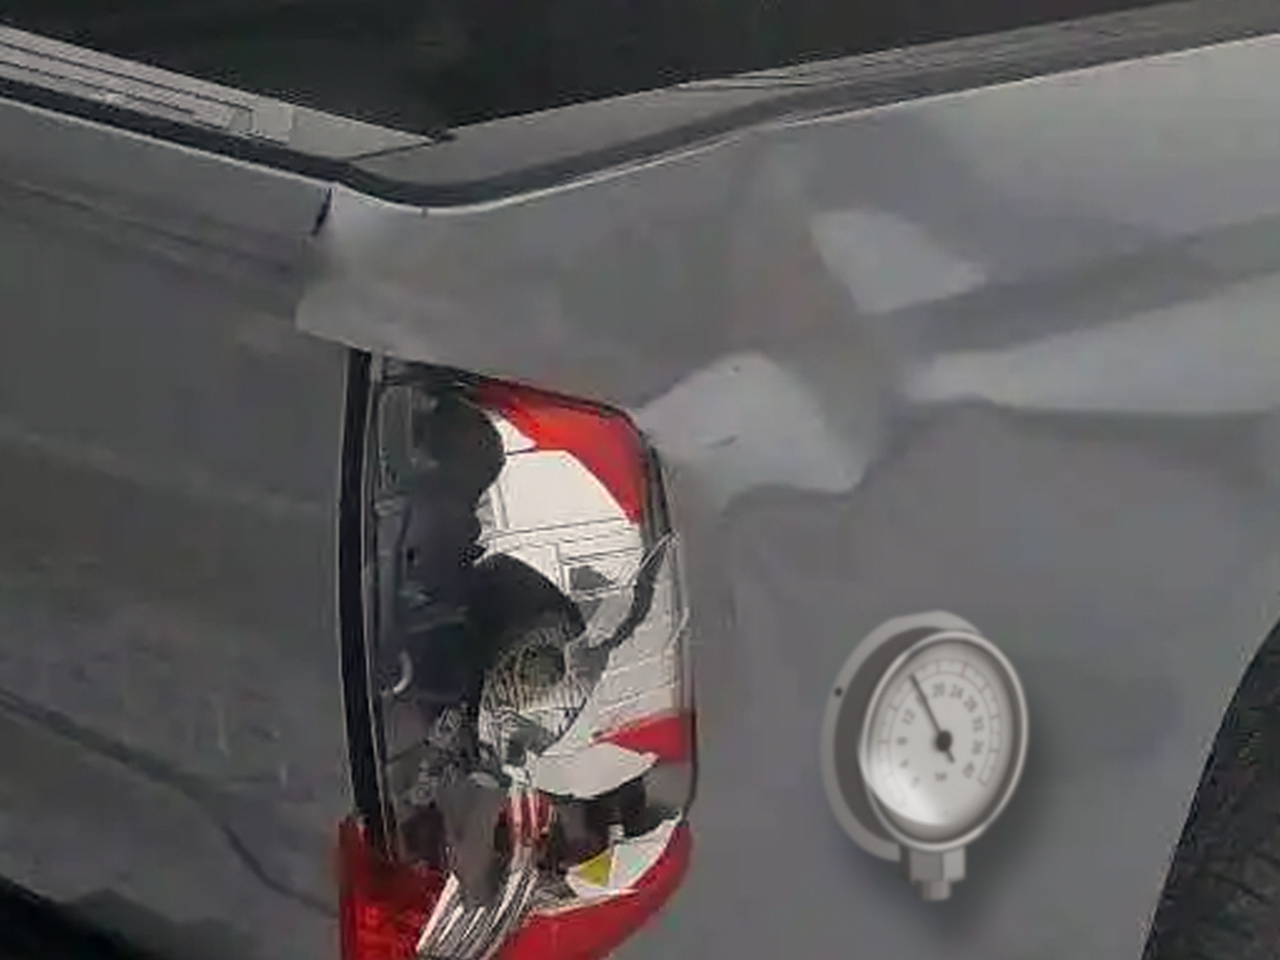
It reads 16 bar
